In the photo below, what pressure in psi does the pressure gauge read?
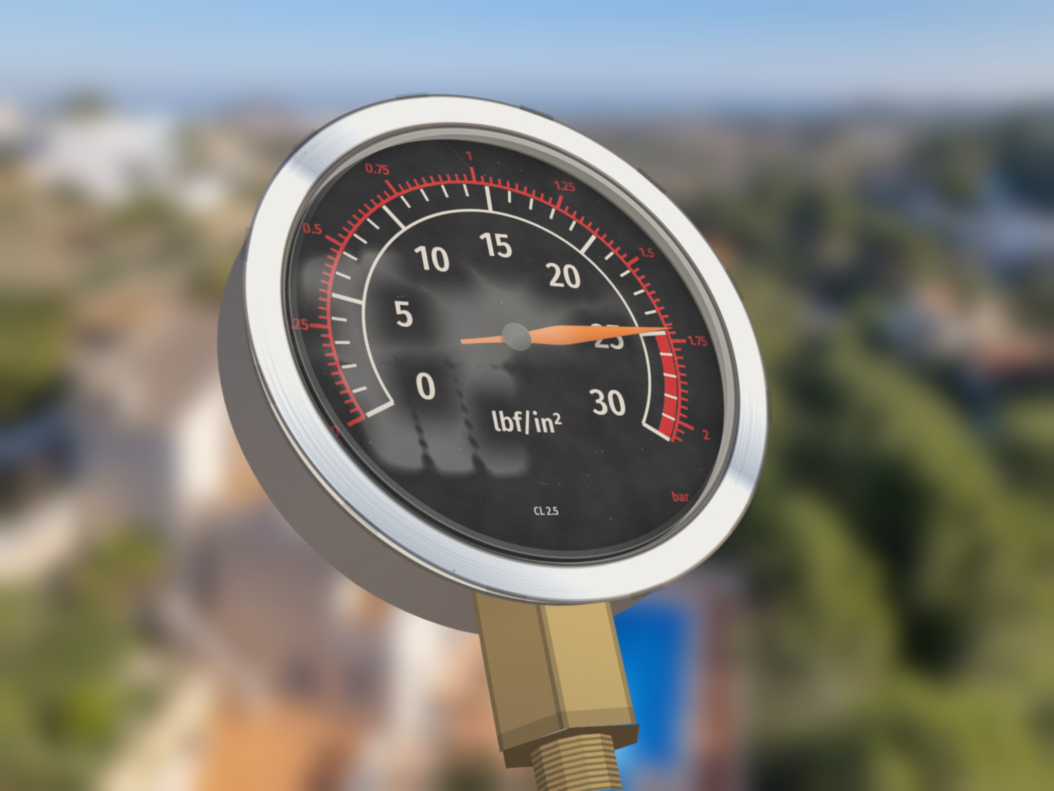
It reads 25 psi
